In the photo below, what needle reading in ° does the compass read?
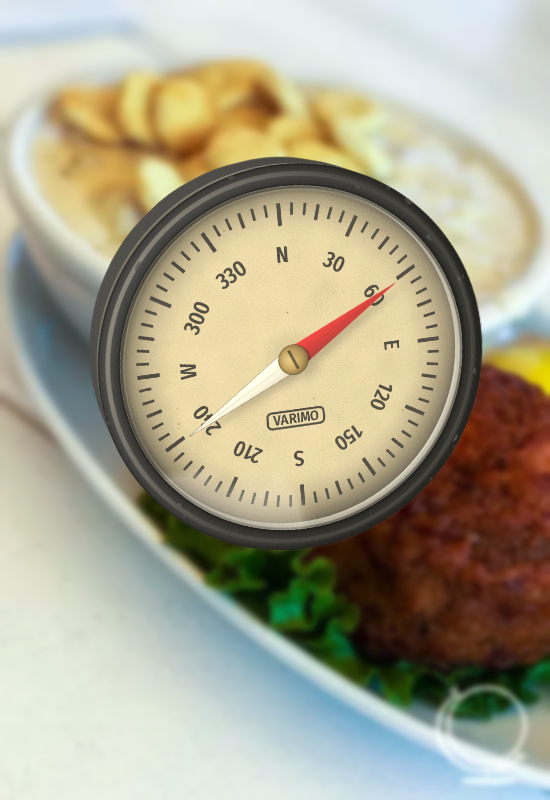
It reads 60 °
